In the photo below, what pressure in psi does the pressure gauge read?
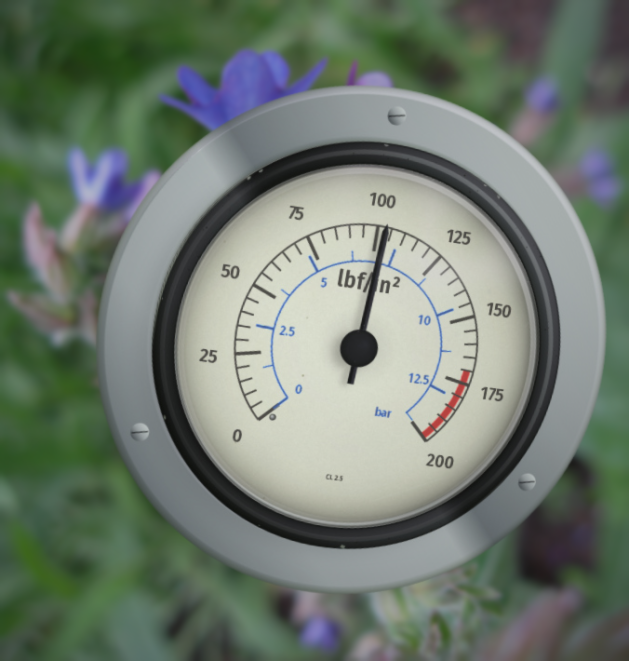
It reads 102.5 psi
